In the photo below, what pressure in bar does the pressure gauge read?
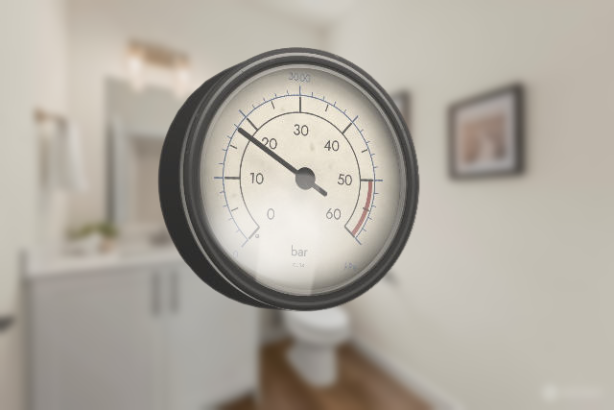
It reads 17.5 bar
